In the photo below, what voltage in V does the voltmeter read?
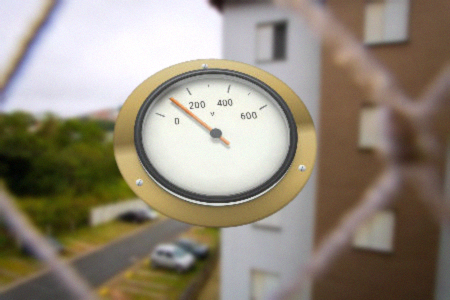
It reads 100 V
